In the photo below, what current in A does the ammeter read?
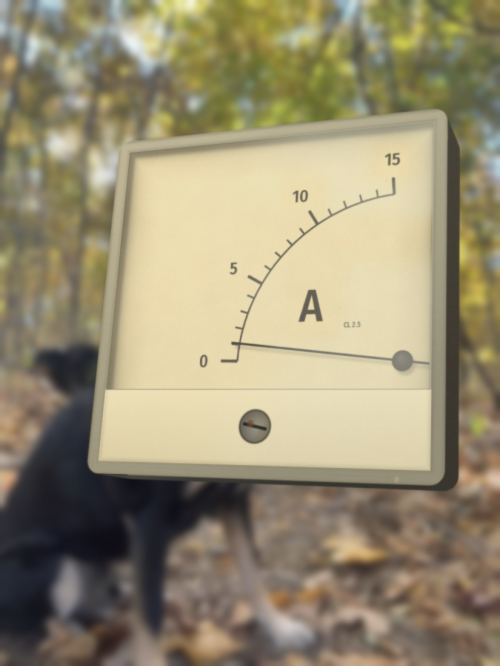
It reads 1 A
